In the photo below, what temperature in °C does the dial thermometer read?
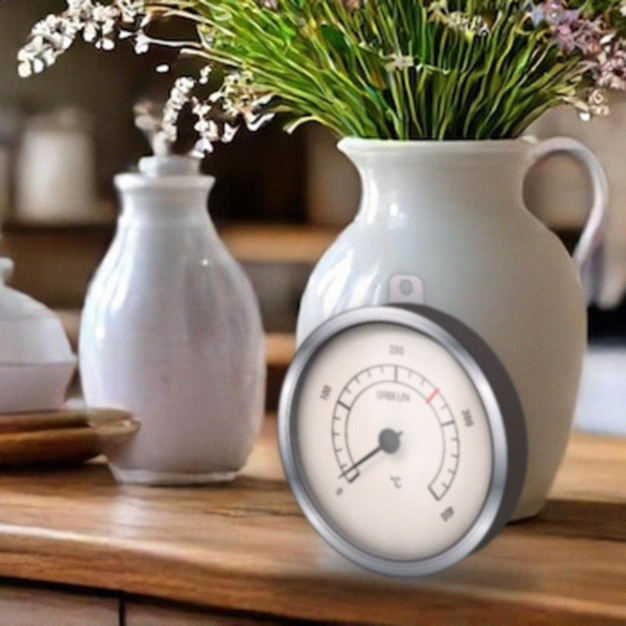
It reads 10 °C
